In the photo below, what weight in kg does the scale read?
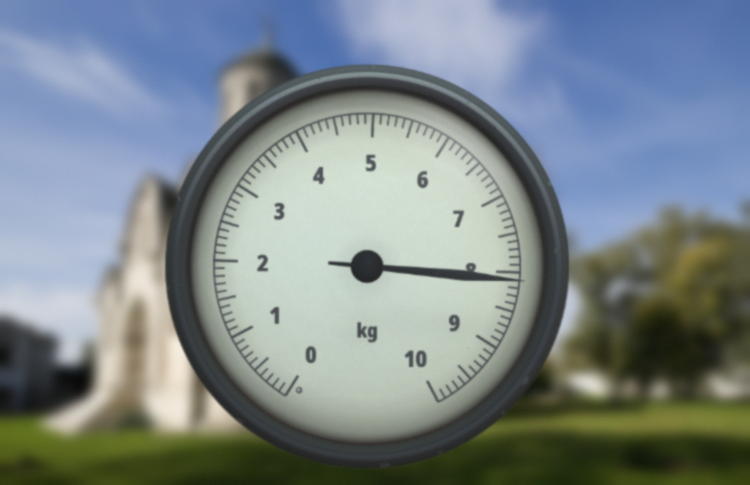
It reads 8.1 kg
